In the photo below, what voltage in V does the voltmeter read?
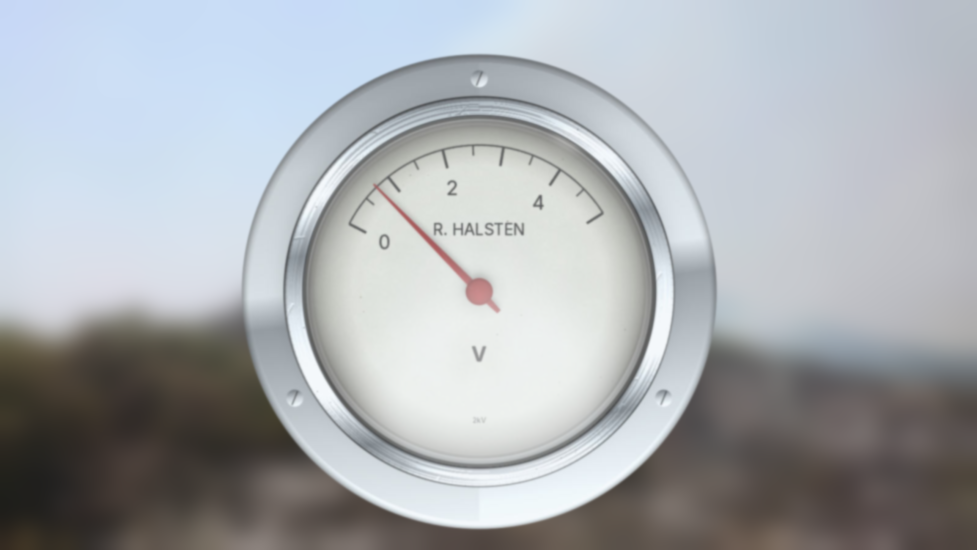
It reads 0.75 V
